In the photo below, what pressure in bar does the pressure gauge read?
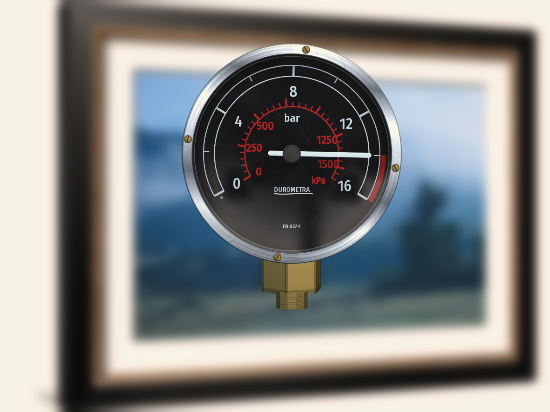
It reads 14 bar
